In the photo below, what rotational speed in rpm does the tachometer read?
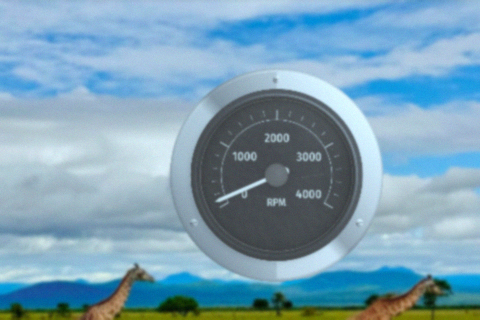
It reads 100 rpm
